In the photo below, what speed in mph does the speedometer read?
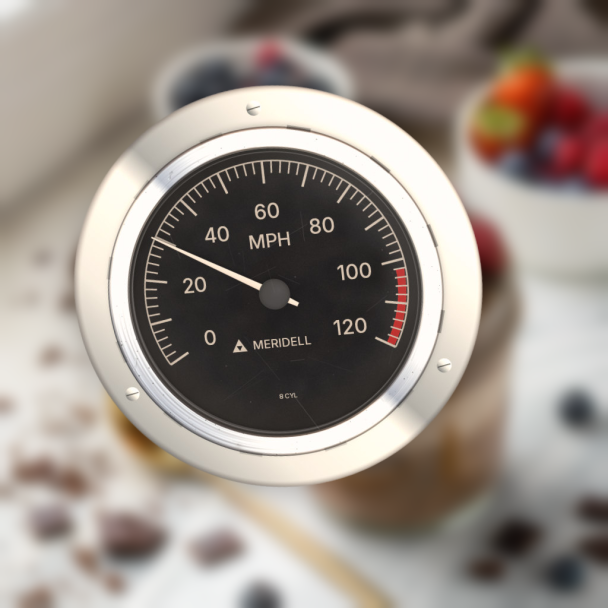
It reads 30 mph
